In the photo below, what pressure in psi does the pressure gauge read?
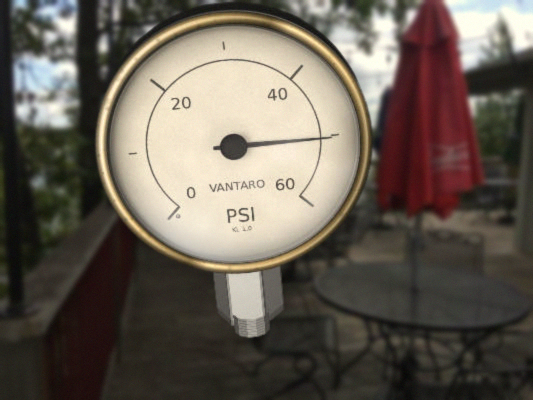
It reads 50 psi
